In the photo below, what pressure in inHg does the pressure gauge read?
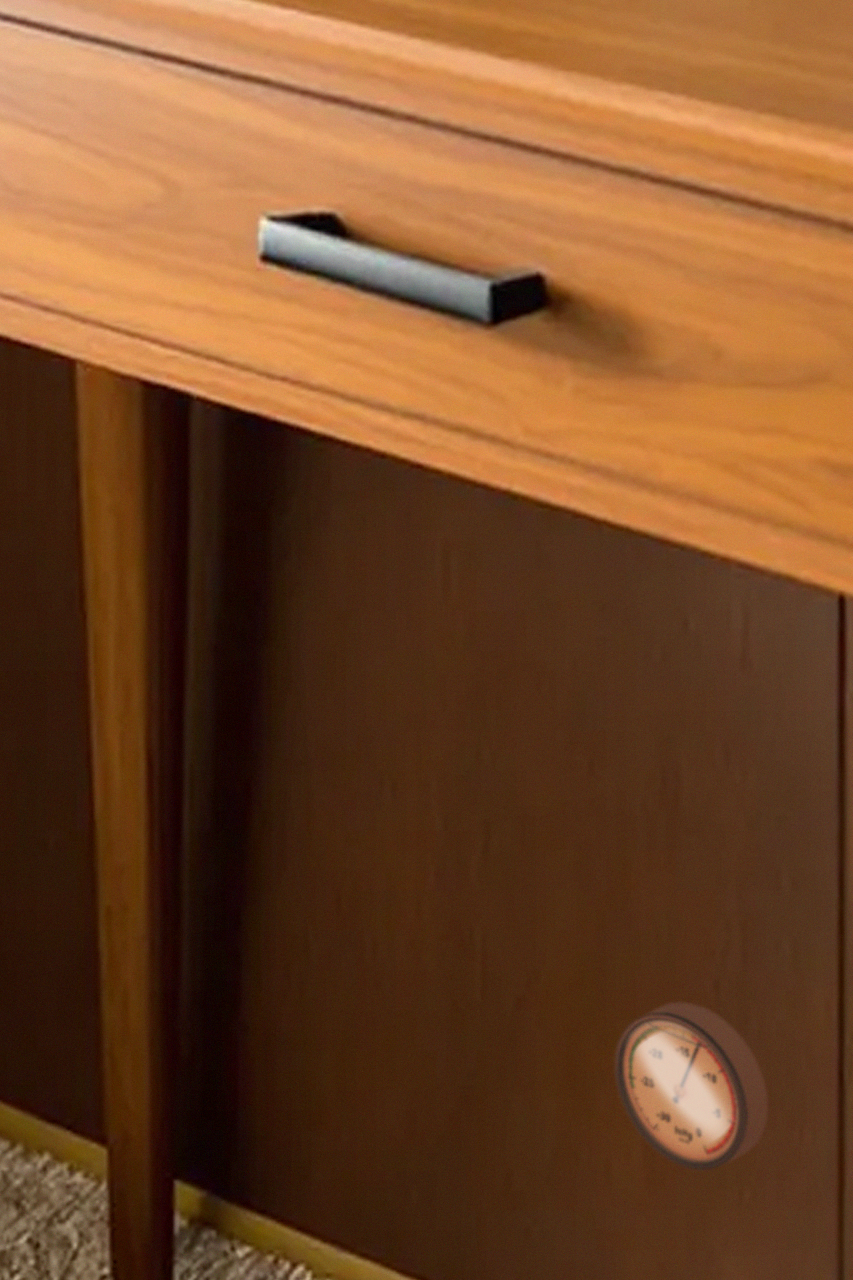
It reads -13 inHg
